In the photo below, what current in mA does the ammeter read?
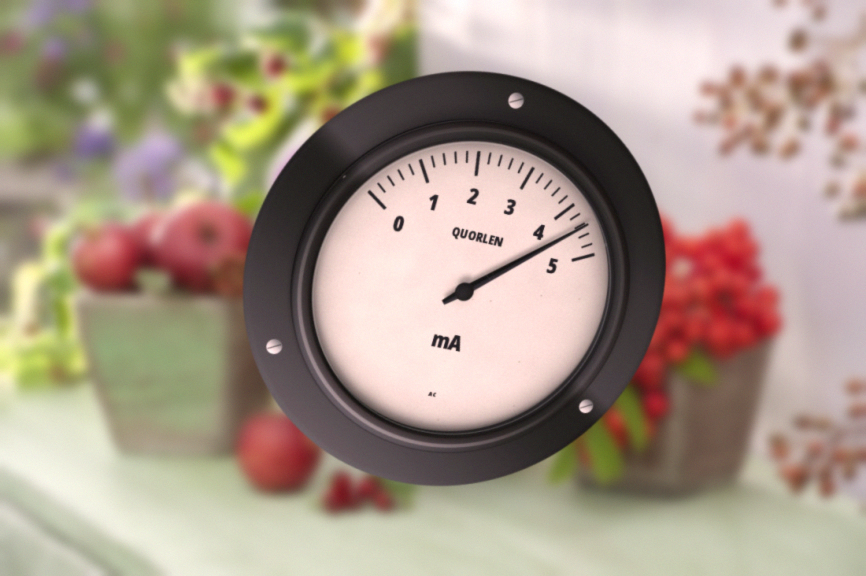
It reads 4.4 mA
